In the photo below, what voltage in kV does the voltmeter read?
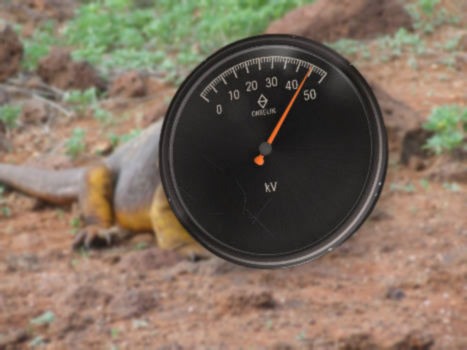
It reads 45 kV
